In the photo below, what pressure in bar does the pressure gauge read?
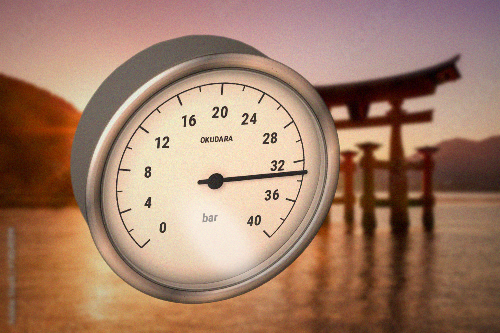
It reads 33 bar
